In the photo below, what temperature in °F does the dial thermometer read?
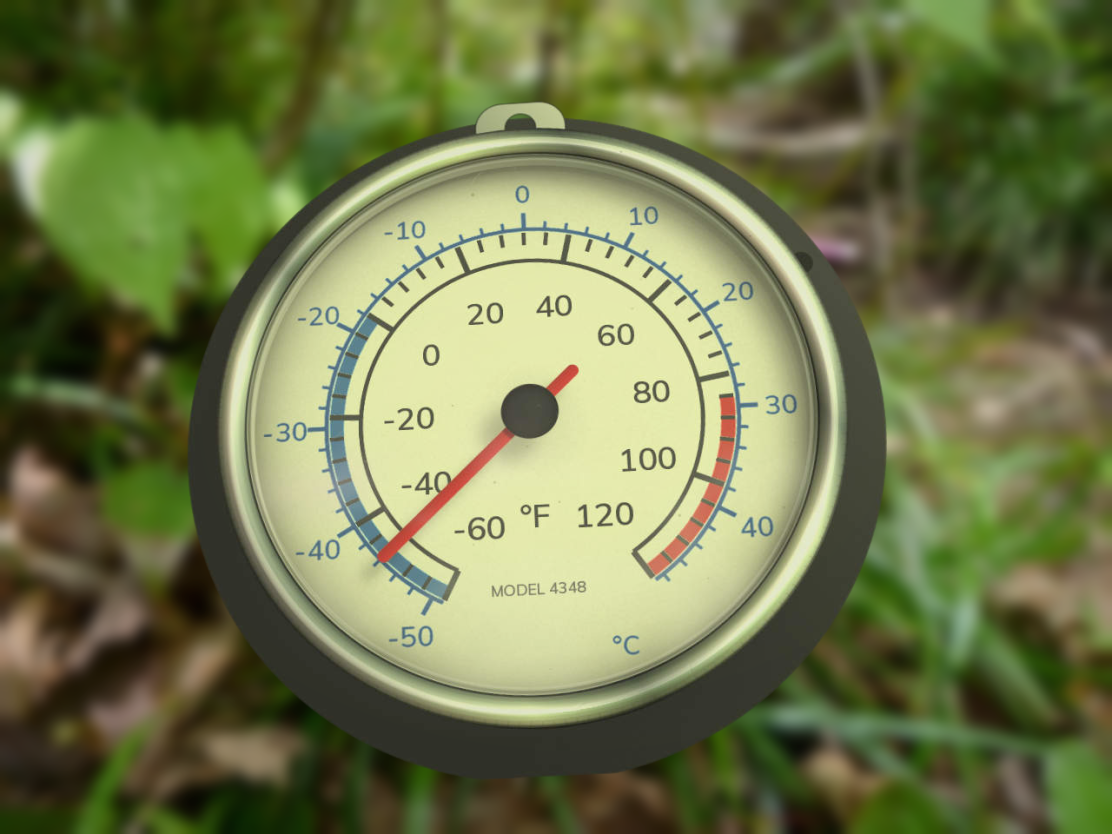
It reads -48 °F
